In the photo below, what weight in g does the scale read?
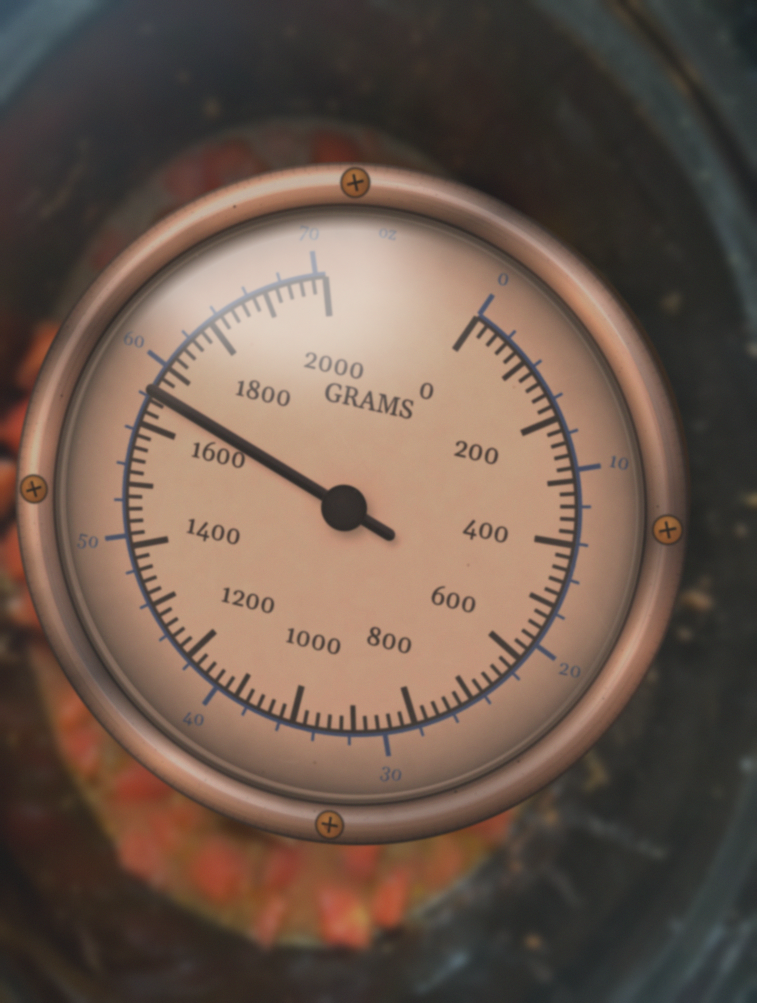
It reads 1660 g
